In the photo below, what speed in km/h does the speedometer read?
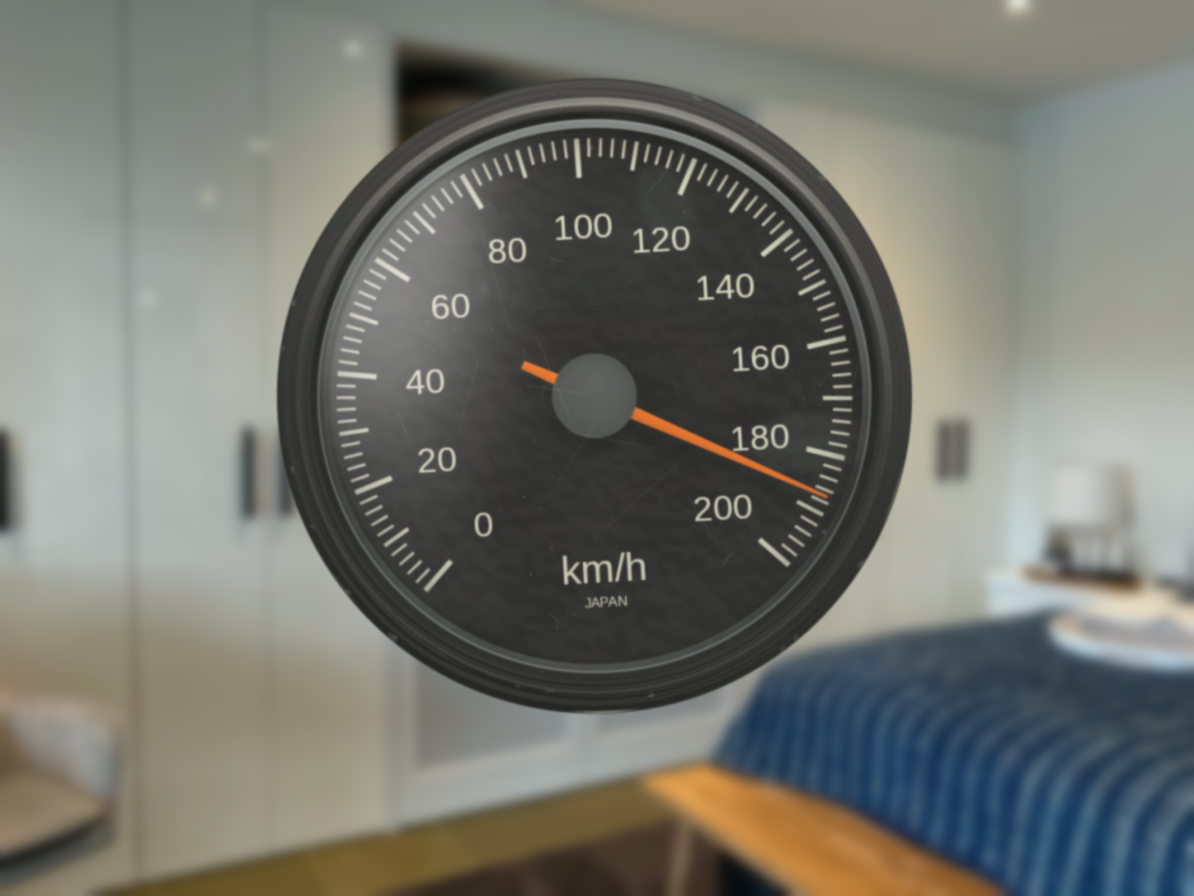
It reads 187 km/h
